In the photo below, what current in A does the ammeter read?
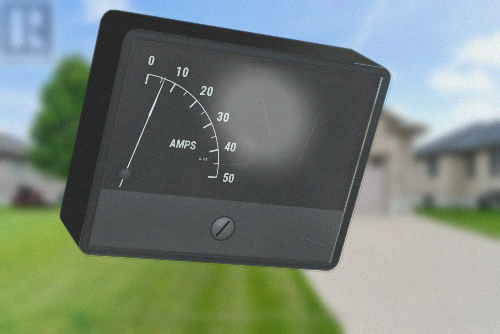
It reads 5 A
